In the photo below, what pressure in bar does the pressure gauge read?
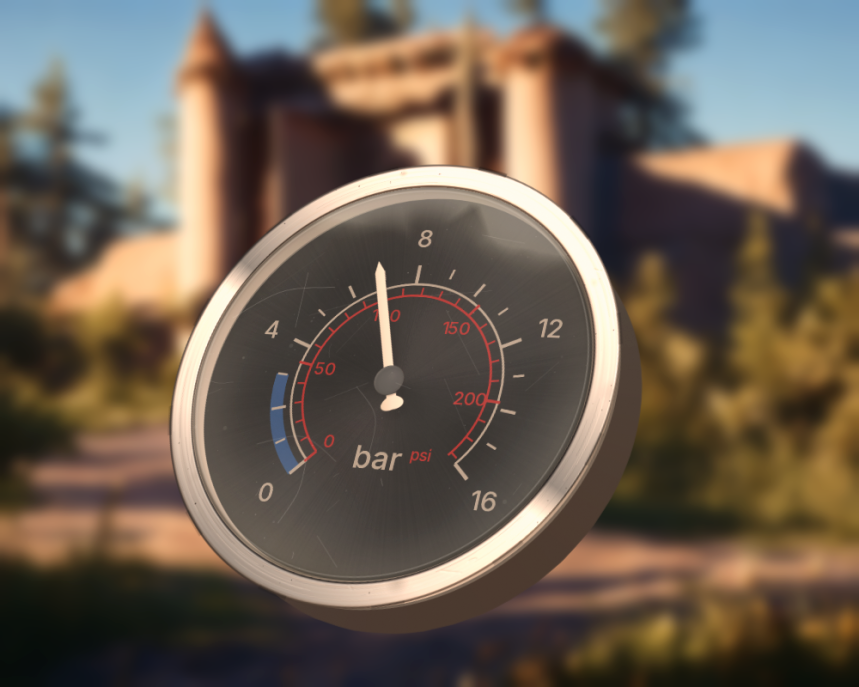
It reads 7 bar
